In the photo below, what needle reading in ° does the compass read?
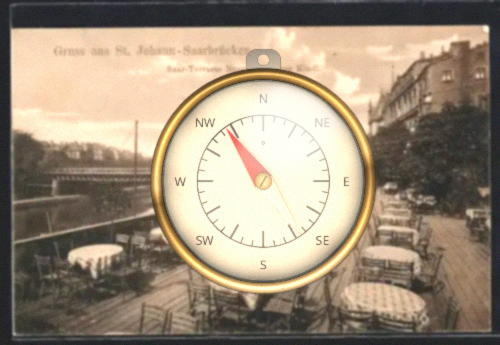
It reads 325 °
